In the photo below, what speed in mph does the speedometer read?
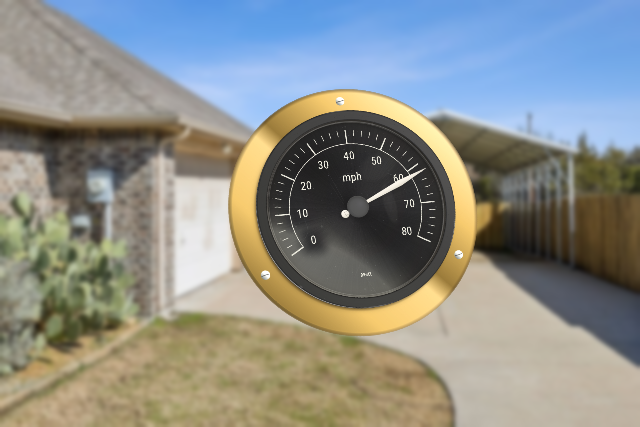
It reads 62 mph
